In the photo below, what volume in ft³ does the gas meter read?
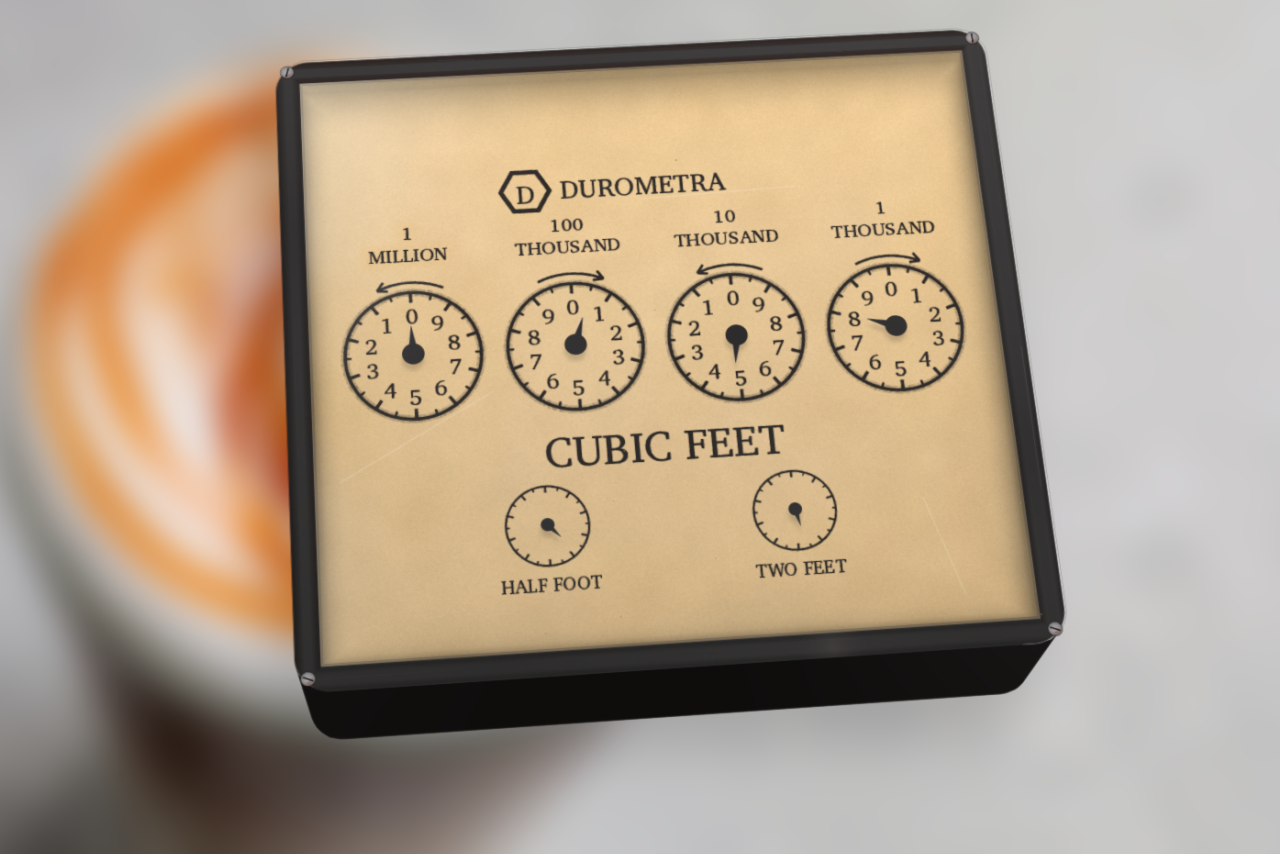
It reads 4800 ft³
